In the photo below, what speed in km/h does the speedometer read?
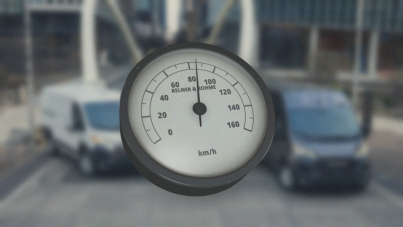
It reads 85 km/h
